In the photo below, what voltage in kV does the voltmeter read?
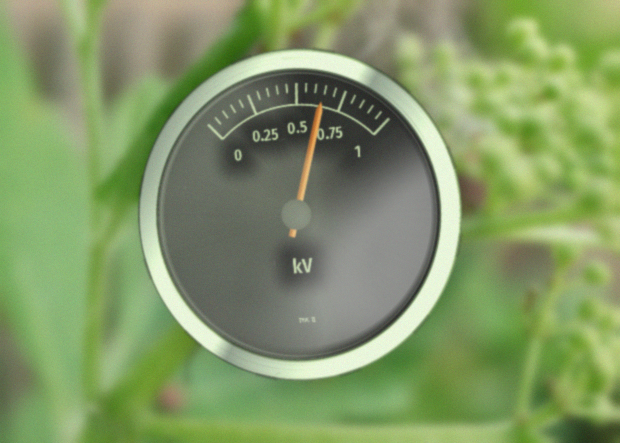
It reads 0.65 kV
